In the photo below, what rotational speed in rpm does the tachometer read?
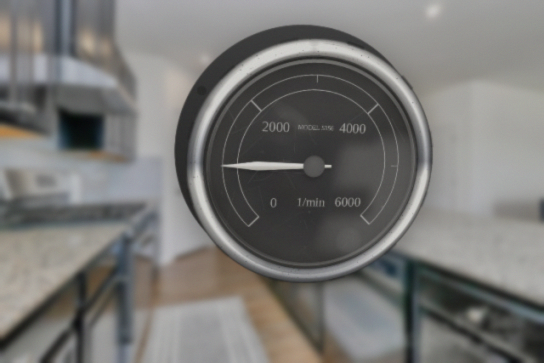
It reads 1000 rpm
